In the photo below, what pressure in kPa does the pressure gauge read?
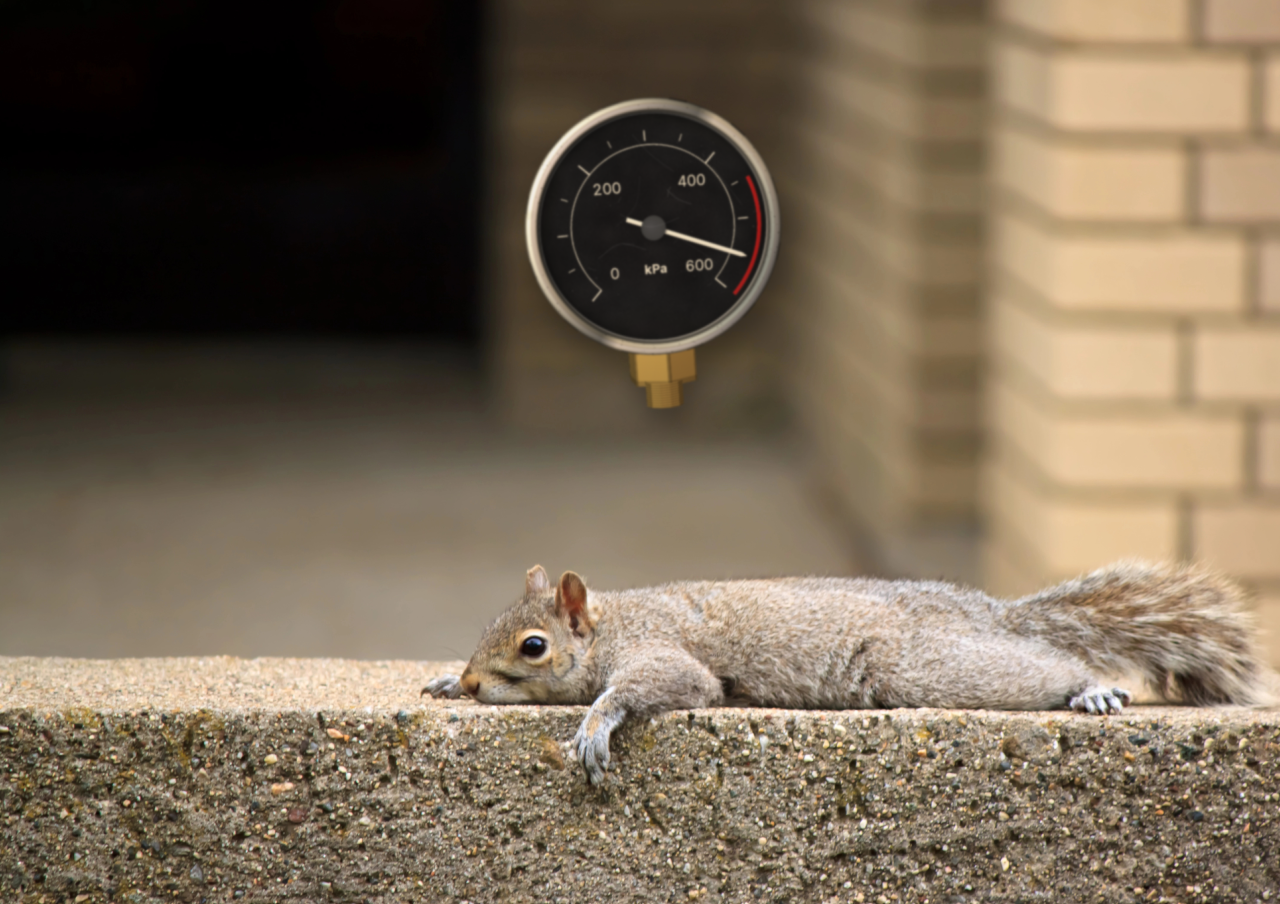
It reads 550 kPa
